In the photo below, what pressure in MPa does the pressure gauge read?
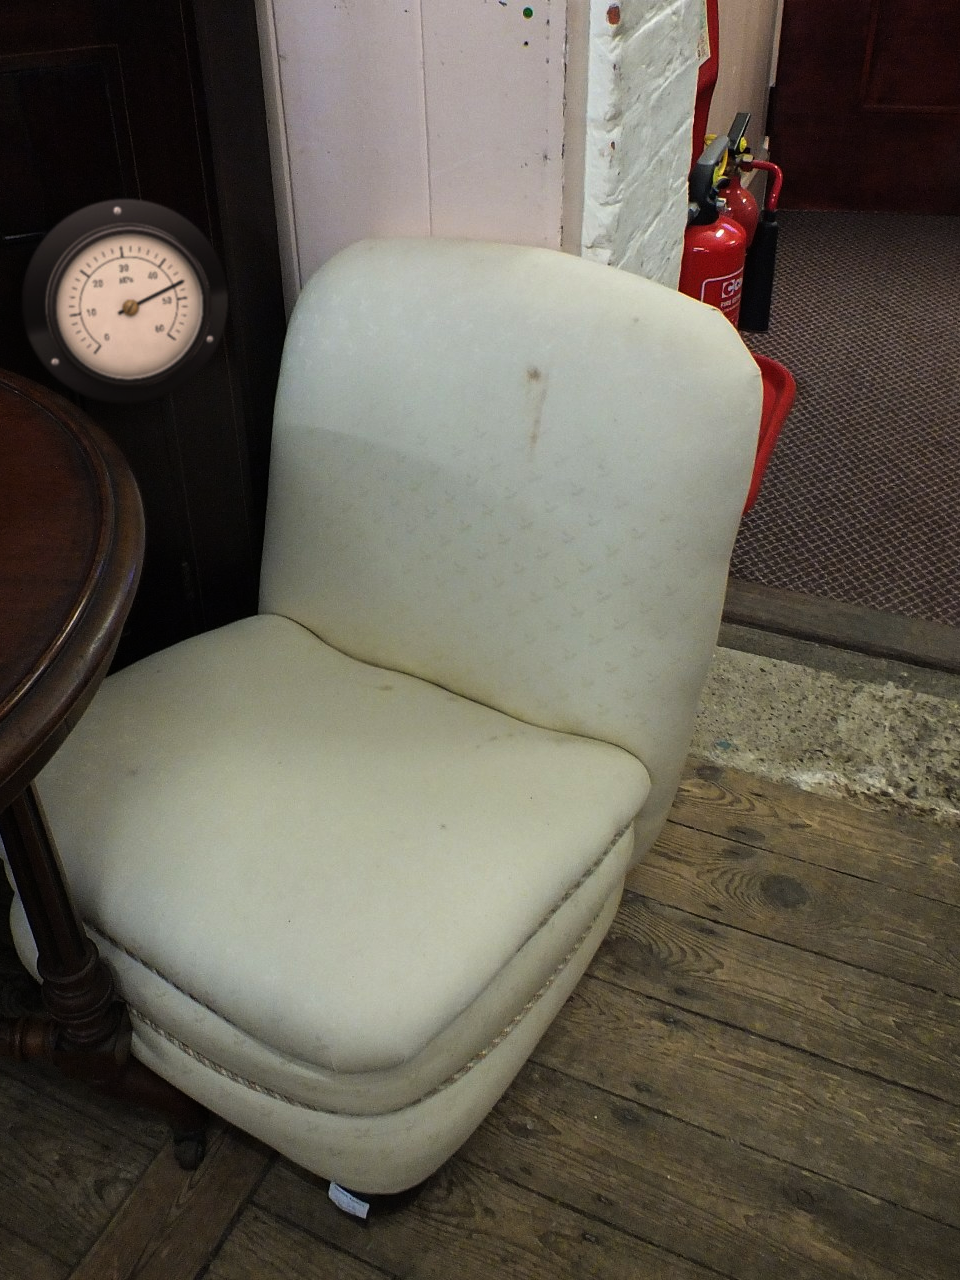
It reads 46 MPa
